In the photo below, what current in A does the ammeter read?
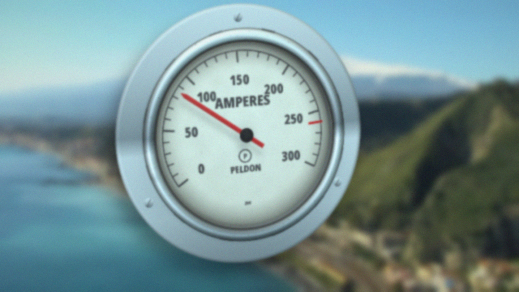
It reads 85 A
